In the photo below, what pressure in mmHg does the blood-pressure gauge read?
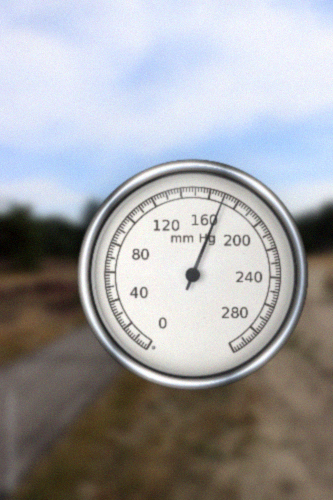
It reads 170 mmHg
